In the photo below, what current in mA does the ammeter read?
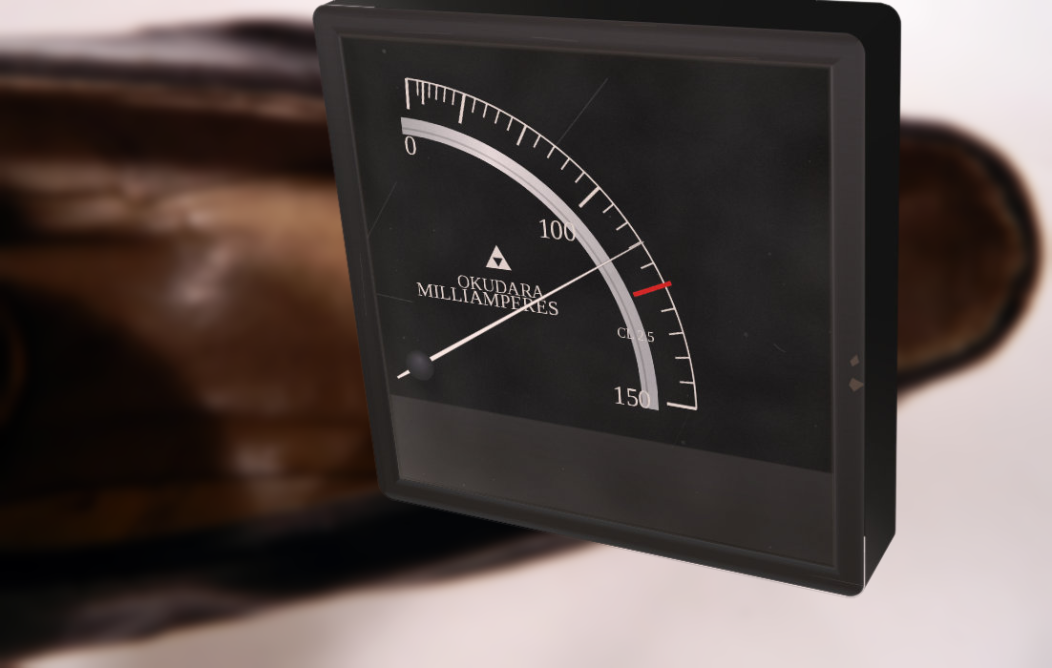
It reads 115 mA
